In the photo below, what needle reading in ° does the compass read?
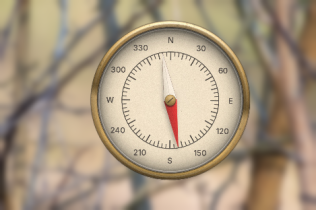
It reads 170 °
